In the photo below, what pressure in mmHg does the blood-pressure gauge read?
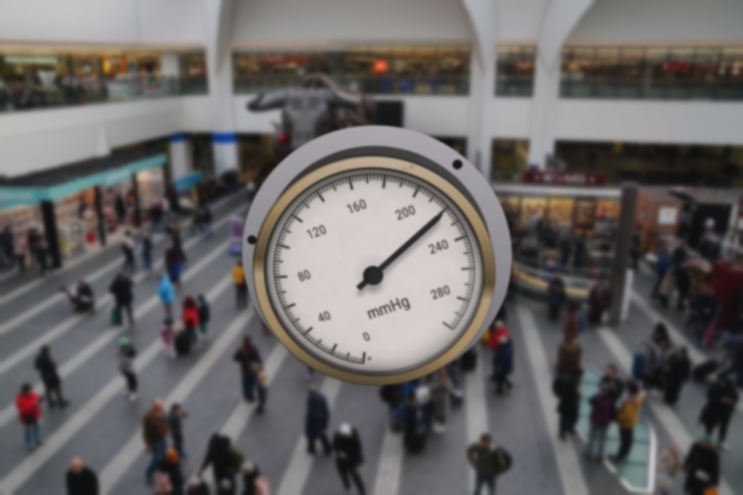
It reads 220 mmHg
